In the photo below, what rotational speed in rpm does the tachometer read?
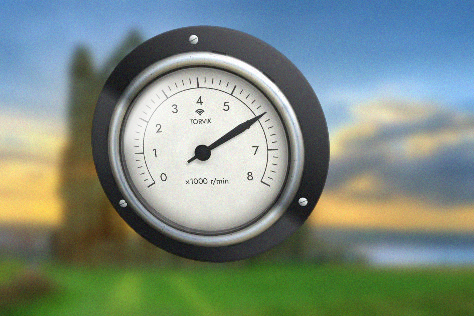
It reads 6000 rpm
